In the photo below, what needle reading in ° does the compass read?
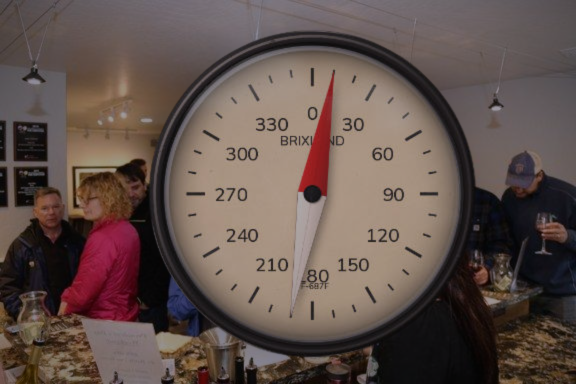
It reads 10 °
